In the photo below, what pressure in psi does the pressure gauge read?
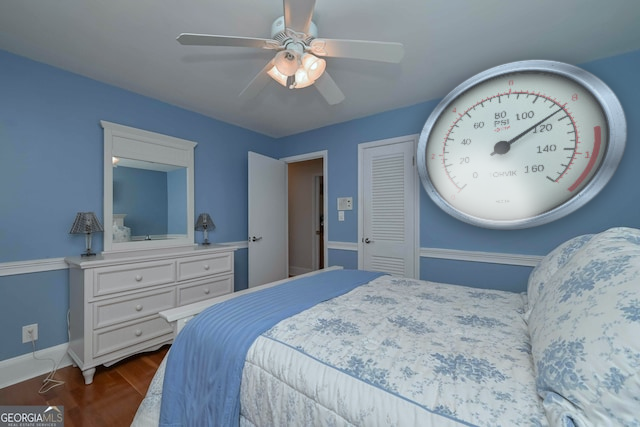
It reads 115 psi
